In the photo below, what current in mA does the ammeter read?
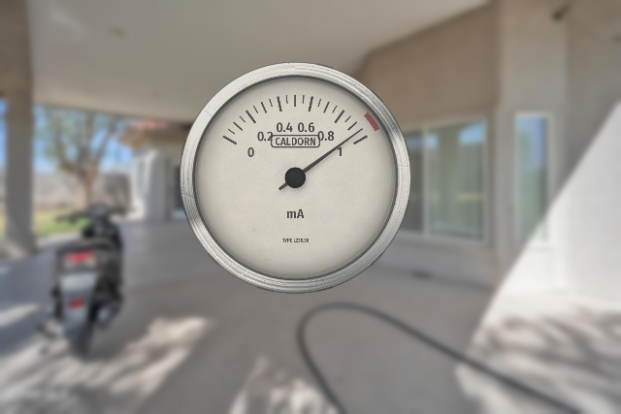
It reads 0.95 mA
